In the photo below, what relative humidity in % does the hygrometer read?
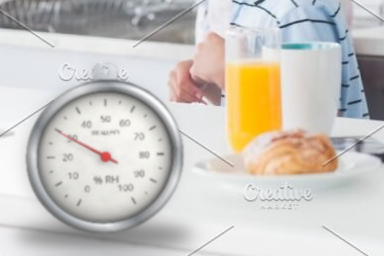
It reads 30 %
